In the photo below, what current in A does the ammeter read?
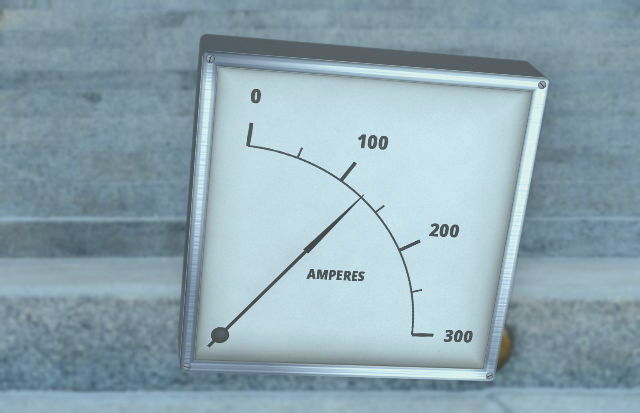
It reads 125 A
